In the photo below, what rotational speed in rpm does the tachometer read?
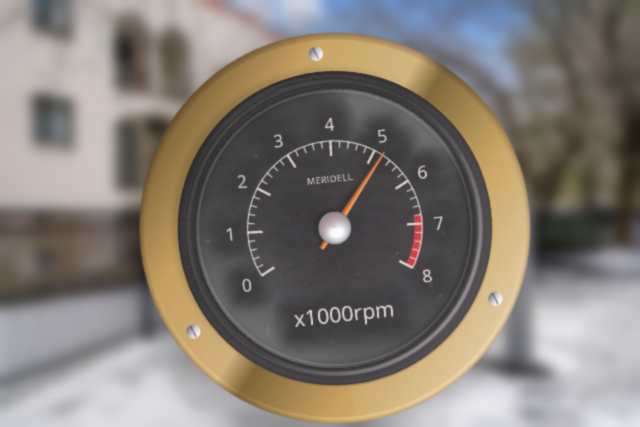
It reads 5200 rpm
